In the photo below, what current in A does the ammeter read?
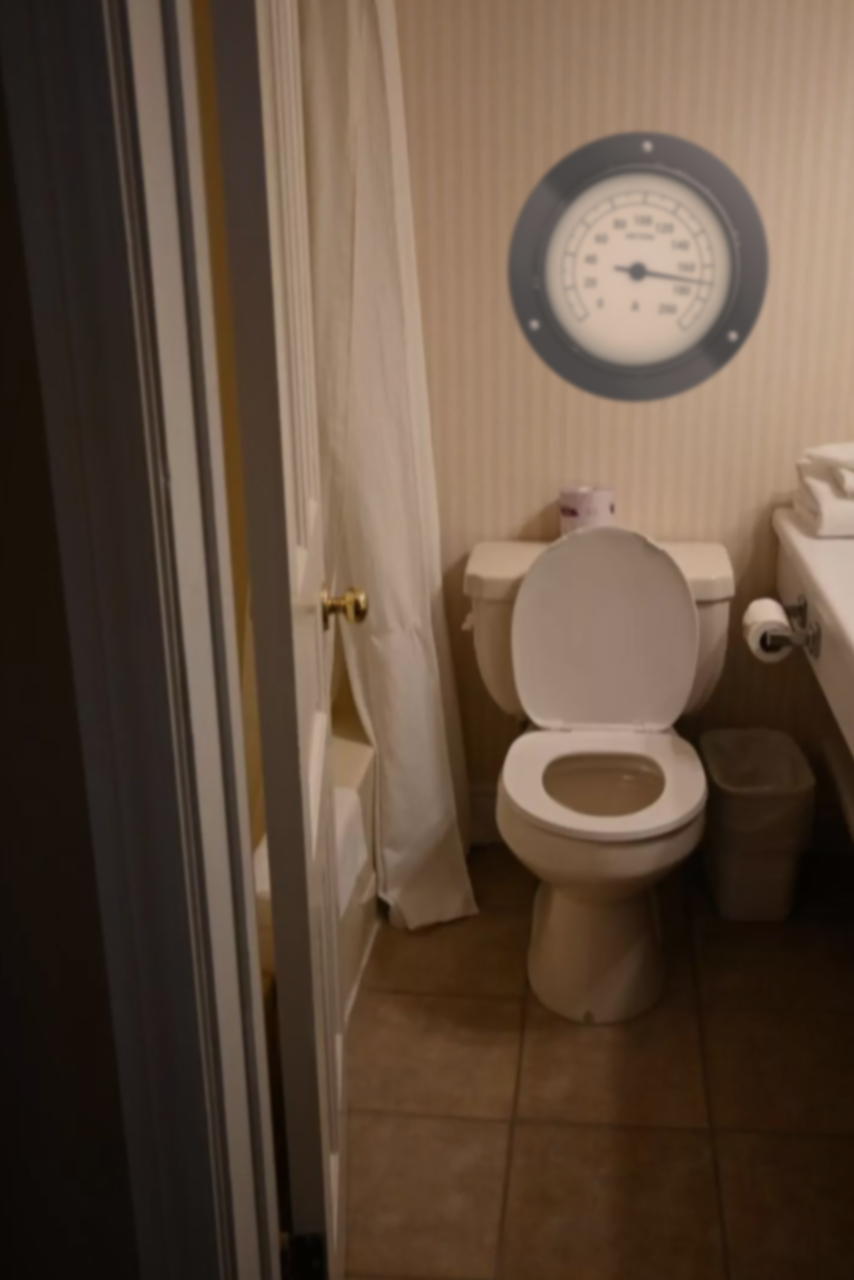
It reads 170 A
